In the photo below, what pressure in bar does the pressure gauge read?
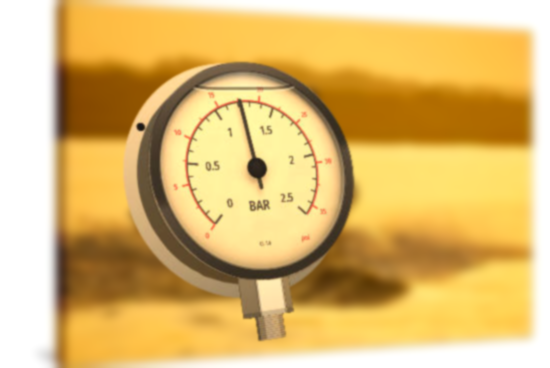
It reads 1.2 bar
